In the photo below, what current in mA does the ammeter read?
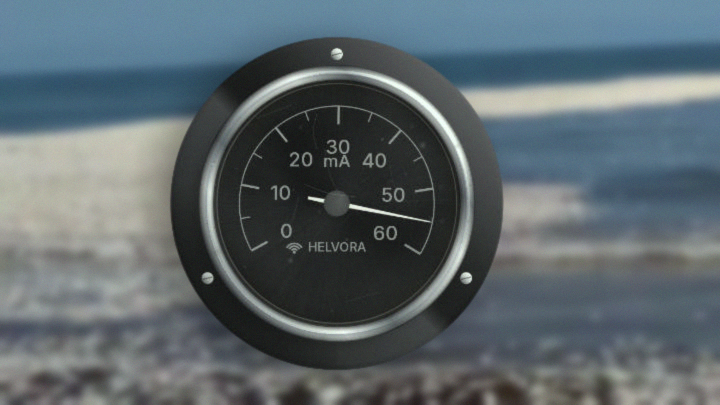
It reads 55 mA
